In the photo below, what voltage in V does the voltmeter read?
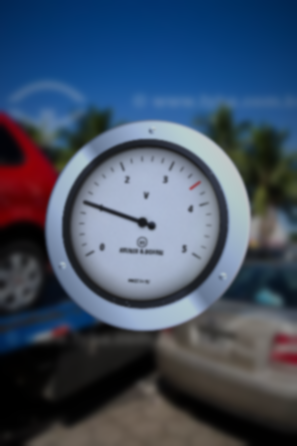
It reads 1 V
